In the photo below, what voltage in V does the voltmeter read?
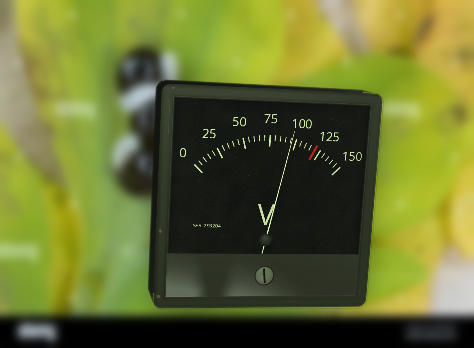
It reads 95 V
